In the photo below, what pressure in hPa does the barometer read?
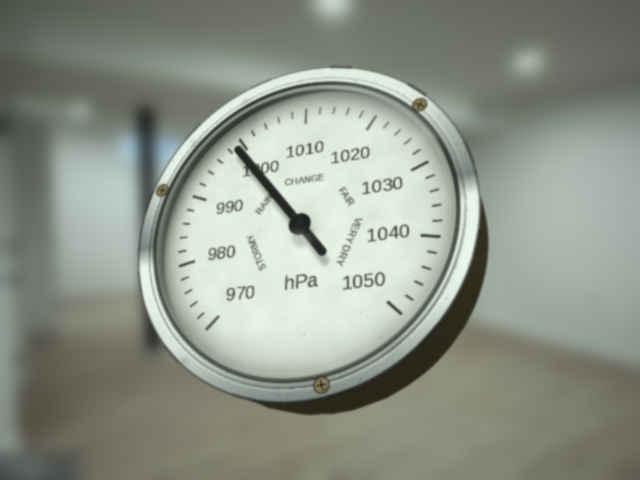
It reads 999 hPa
